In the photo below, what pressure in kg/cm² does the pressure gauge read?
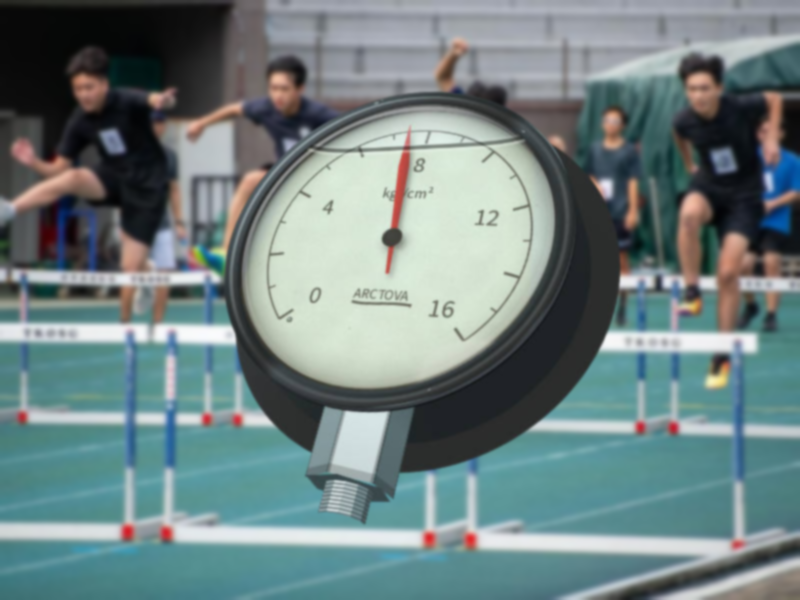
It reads 7.5 kg/cm²
